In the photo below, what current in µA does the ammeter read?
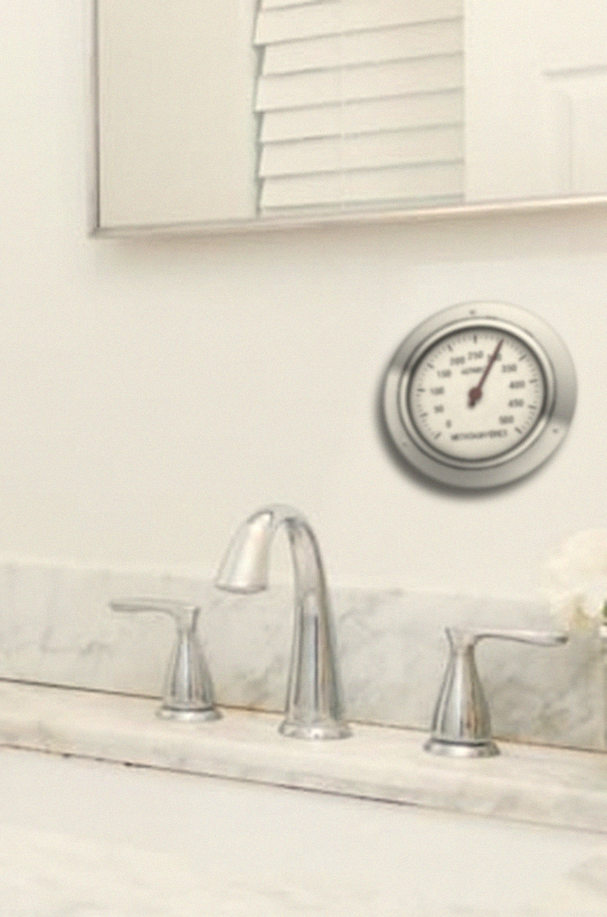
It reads 300 µA
